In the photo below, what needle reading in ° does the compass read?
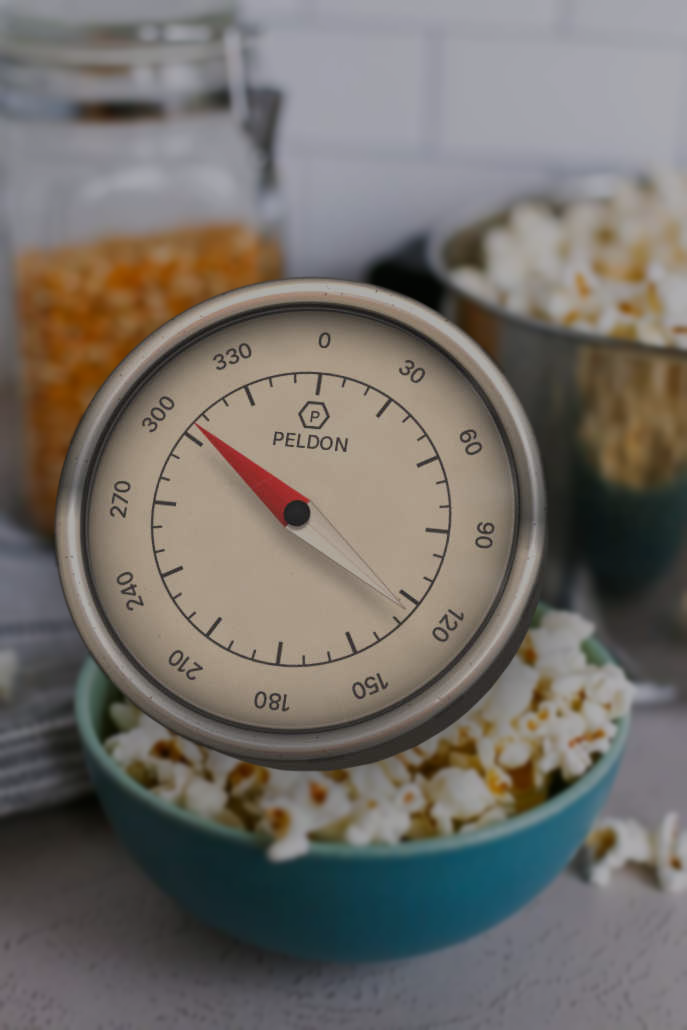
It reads 305 °
